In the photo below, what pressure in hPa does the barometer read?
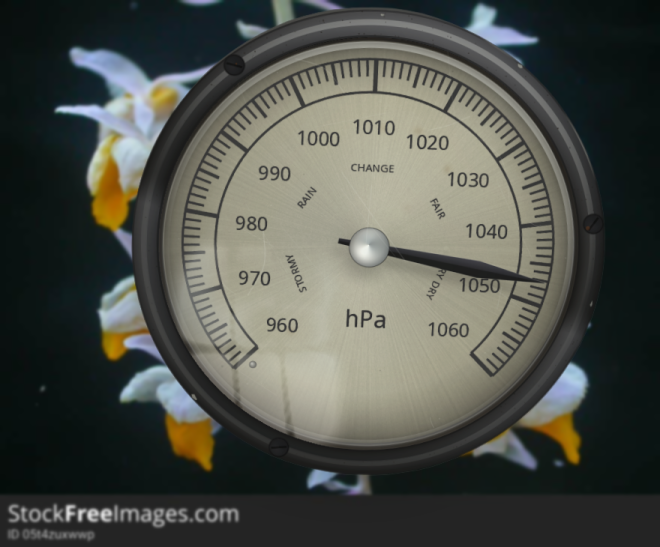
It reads 1047 hPa
